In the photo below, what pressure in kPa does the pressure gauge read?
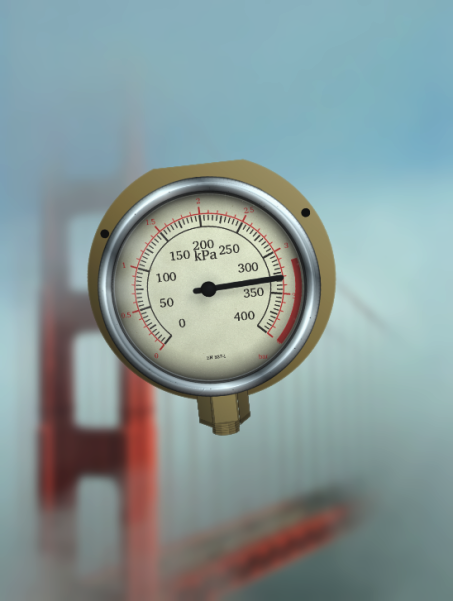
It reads 330 kPa
